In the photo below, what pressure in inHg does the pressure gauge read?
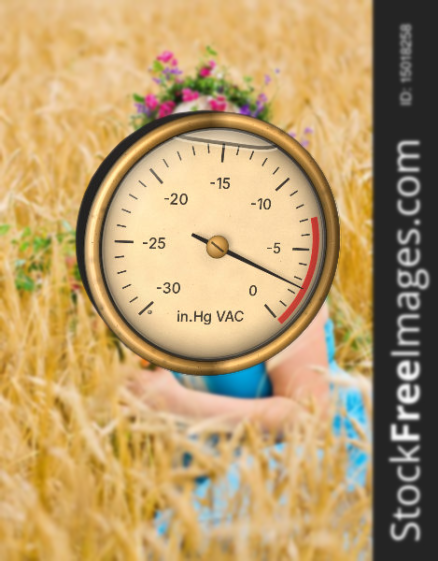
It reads -2.5 inHg
